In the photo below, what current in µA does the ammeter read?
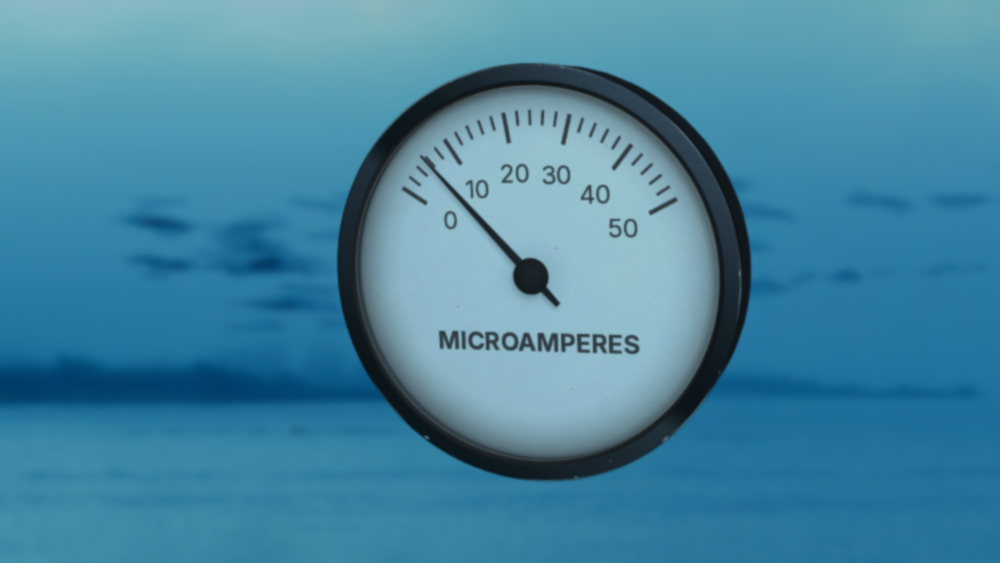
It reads 6 µA
